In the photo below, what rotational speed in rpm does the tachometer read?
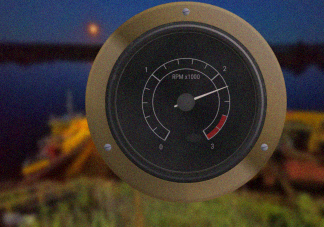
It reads 2200 rpm
